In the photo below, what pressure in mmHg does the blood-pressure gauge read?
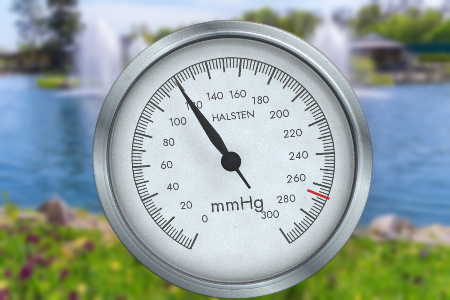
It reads 120 mmHg
